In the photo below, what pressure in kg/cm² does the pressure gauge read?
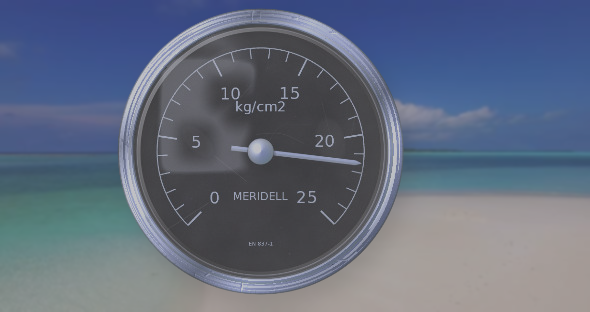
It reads 21.5 kg/cm²
